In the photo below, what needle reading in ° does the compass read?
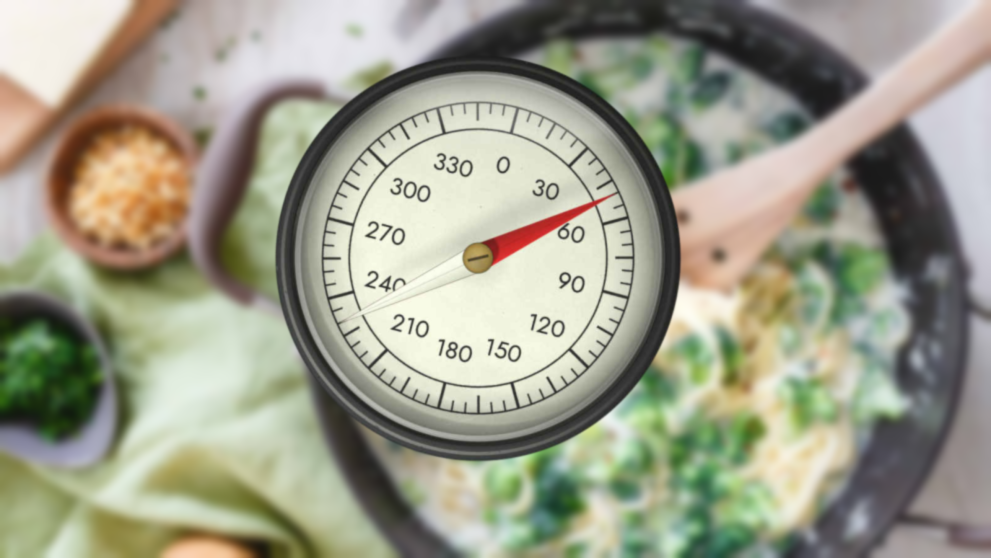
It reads 50 °
